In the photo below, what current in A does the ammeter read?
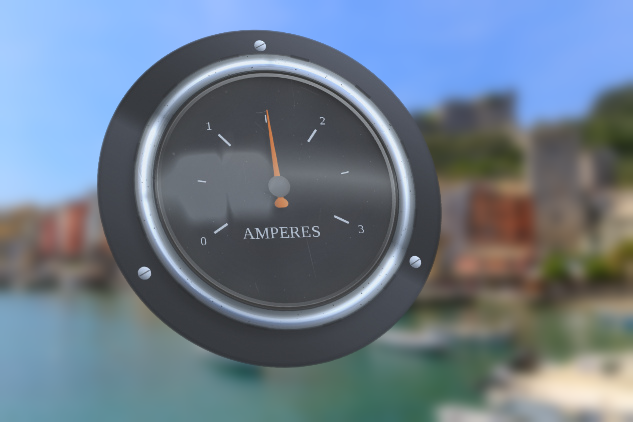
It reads 1.5 A
